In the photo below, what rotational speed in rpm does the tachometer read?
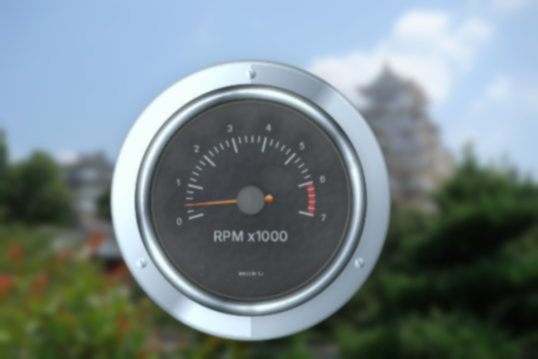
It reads 400 rpm
